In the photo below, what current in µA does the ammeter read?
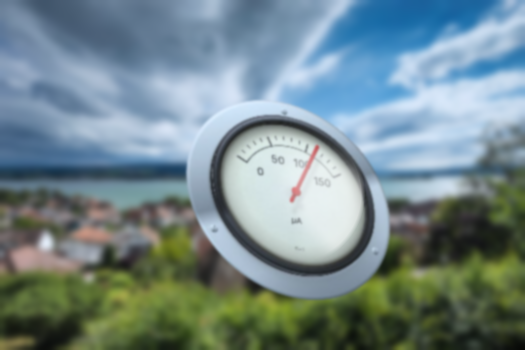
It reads 110 µA
